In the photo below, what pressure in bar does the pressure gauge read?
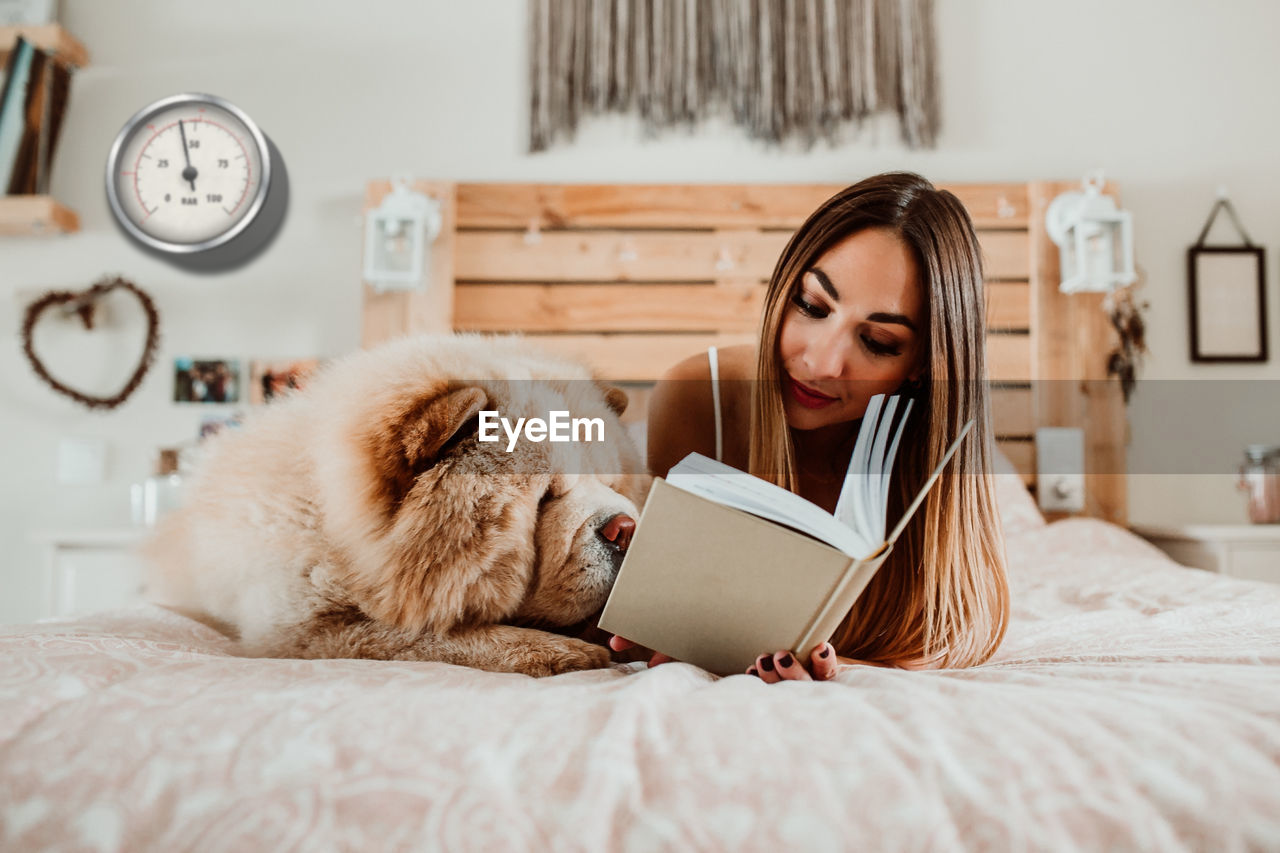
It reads 45 bar
